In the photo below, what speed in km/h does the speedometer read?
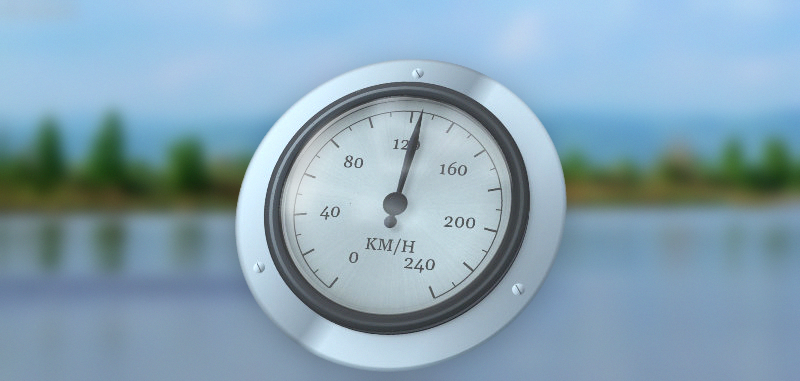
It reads 125 km/h
